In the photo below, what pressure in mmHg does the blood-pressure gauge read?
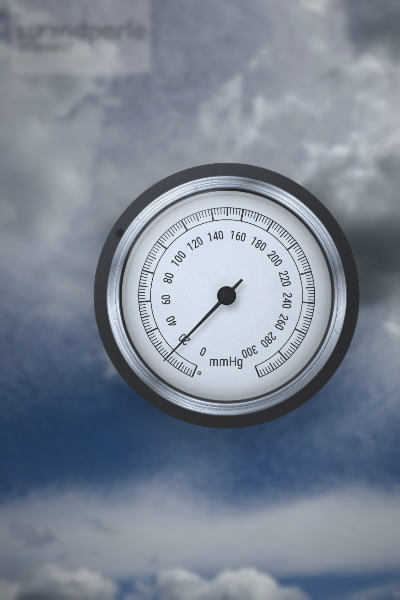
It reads 20 mmHg
